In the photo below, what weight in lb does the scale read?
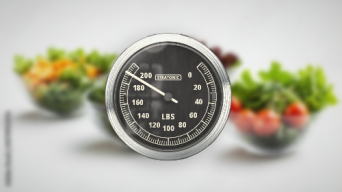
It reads 190 lb
